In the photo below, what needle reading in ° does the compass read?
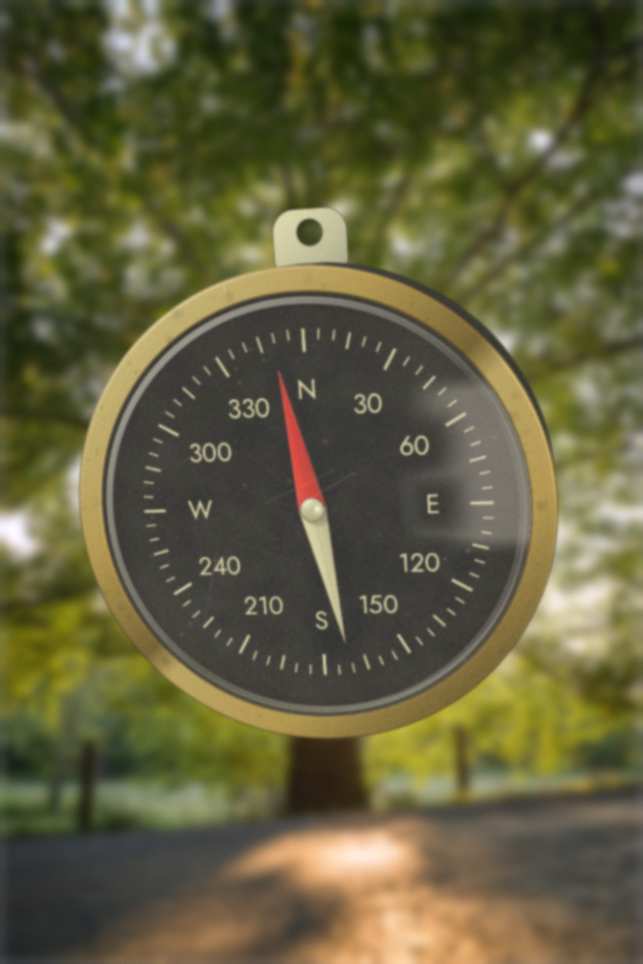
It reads 350 °
